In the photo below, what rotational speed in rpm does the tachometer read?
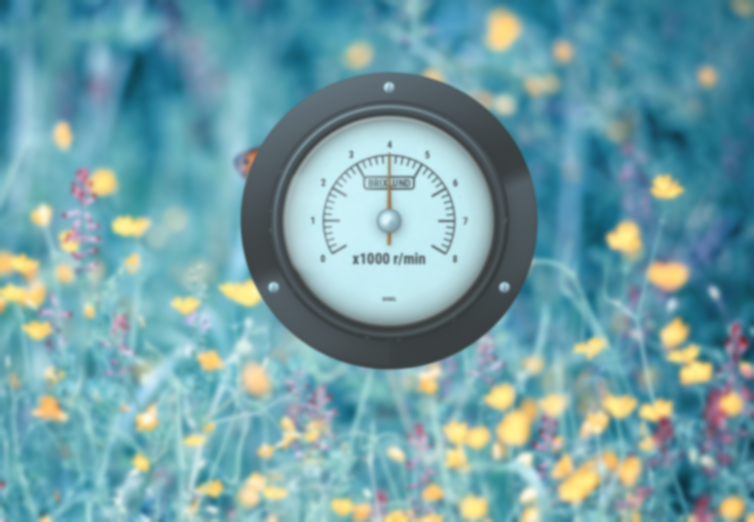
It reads 4000 rpm
